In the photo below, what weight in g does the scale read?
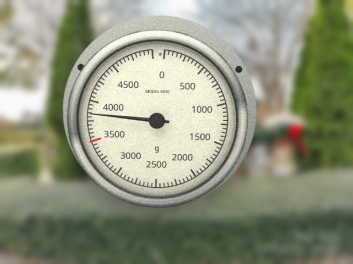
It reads 3850 g
